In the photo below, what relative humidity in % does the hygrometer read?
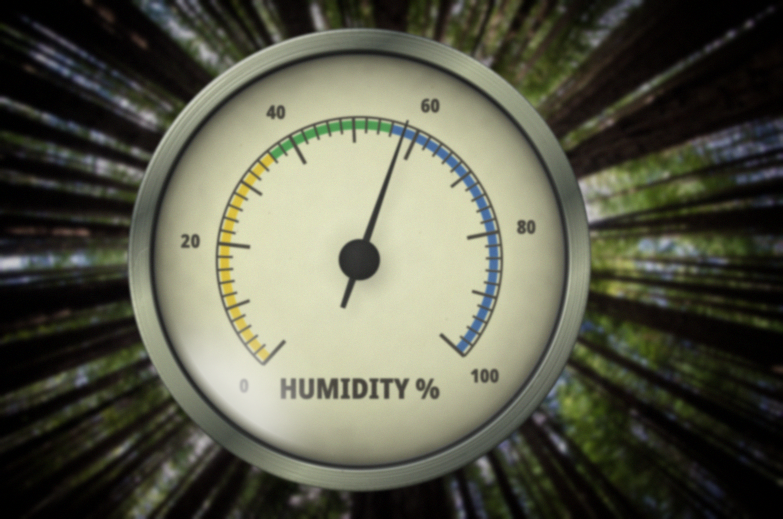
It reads 58 %
